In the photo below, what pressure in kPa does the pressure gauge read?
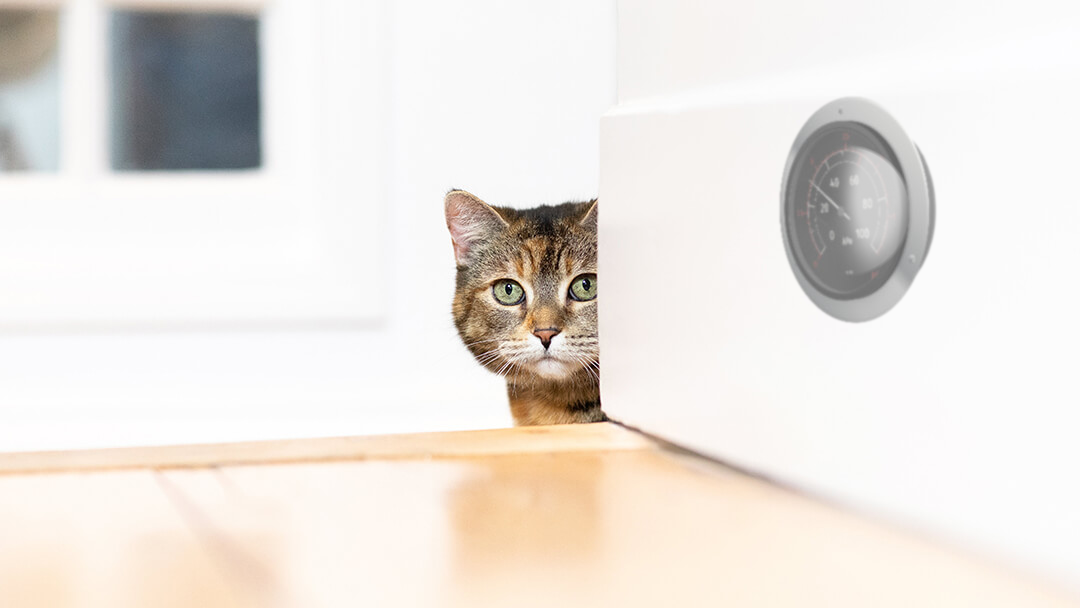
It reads 30 kPa
